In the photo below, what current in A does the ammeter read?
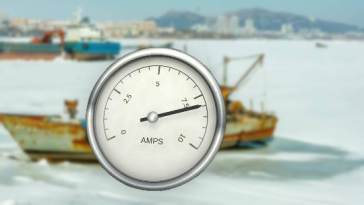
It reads 8 A
